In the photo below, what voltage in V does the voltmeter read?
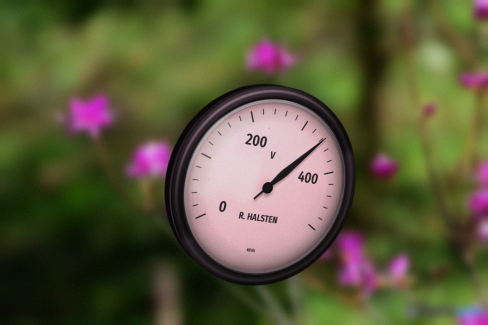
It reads 340 V
